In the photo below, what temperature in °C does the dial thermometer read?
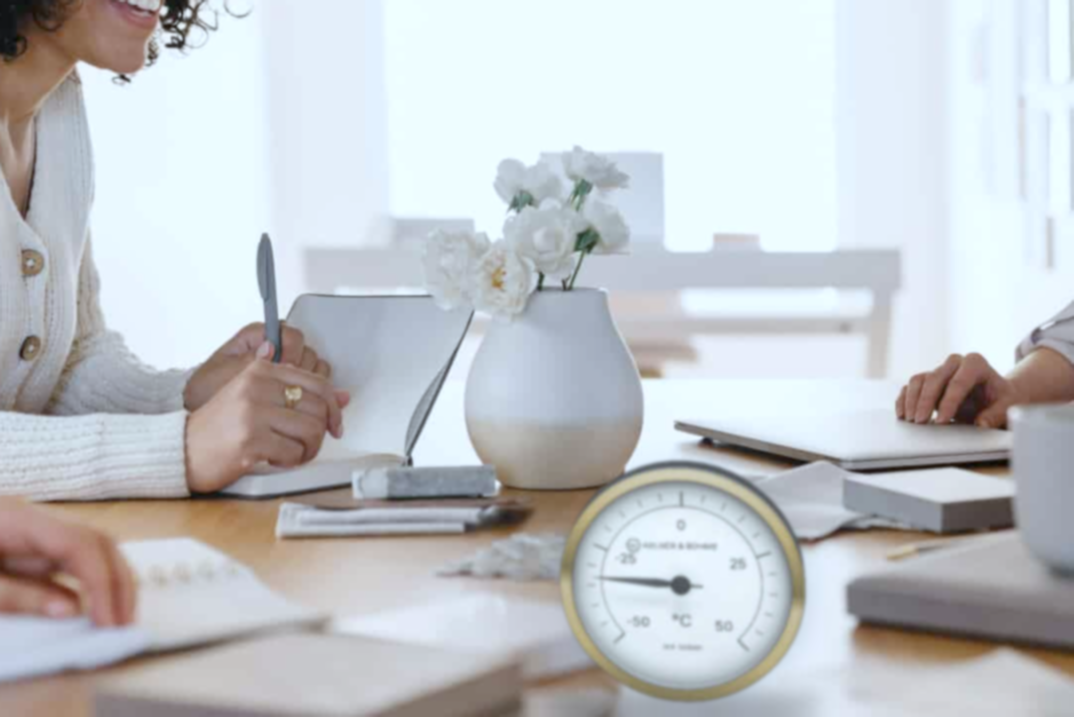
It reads -32.5 °C
